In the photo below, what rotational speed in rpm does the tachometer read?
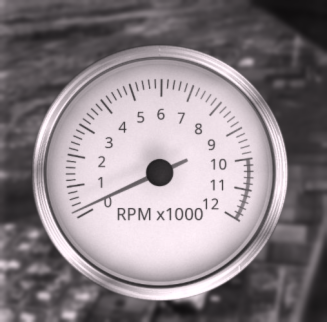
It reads 200 rpm
